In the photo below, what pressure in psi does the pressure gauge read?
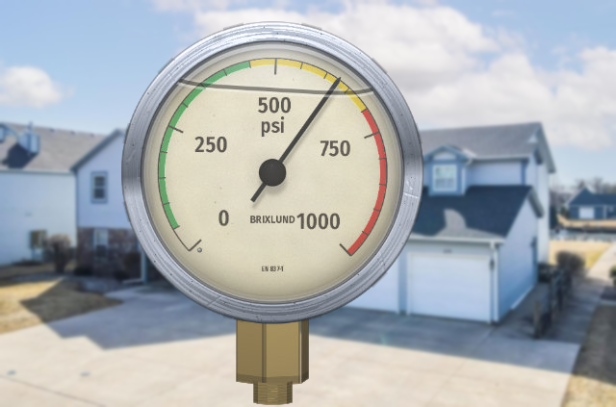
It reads 625 psi
